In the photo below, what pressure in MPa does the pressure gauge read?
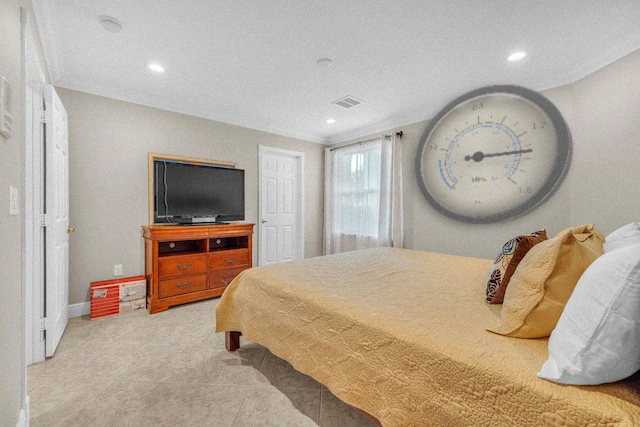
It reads 1.35 MPa
